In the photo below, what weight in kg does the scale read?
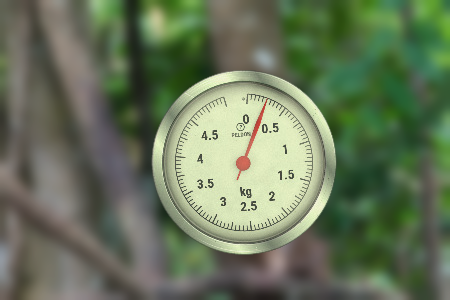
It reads 0.25 kg
